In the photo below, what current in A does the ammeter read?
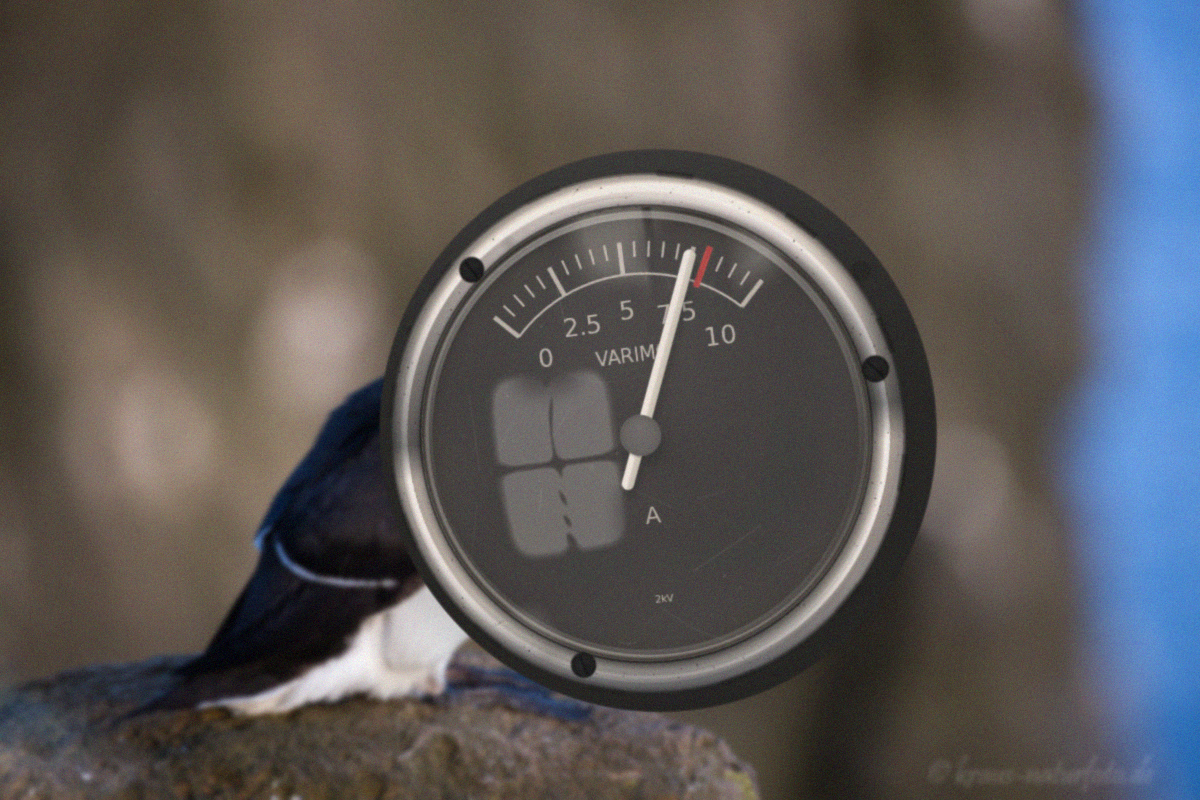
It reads 7.5 A
